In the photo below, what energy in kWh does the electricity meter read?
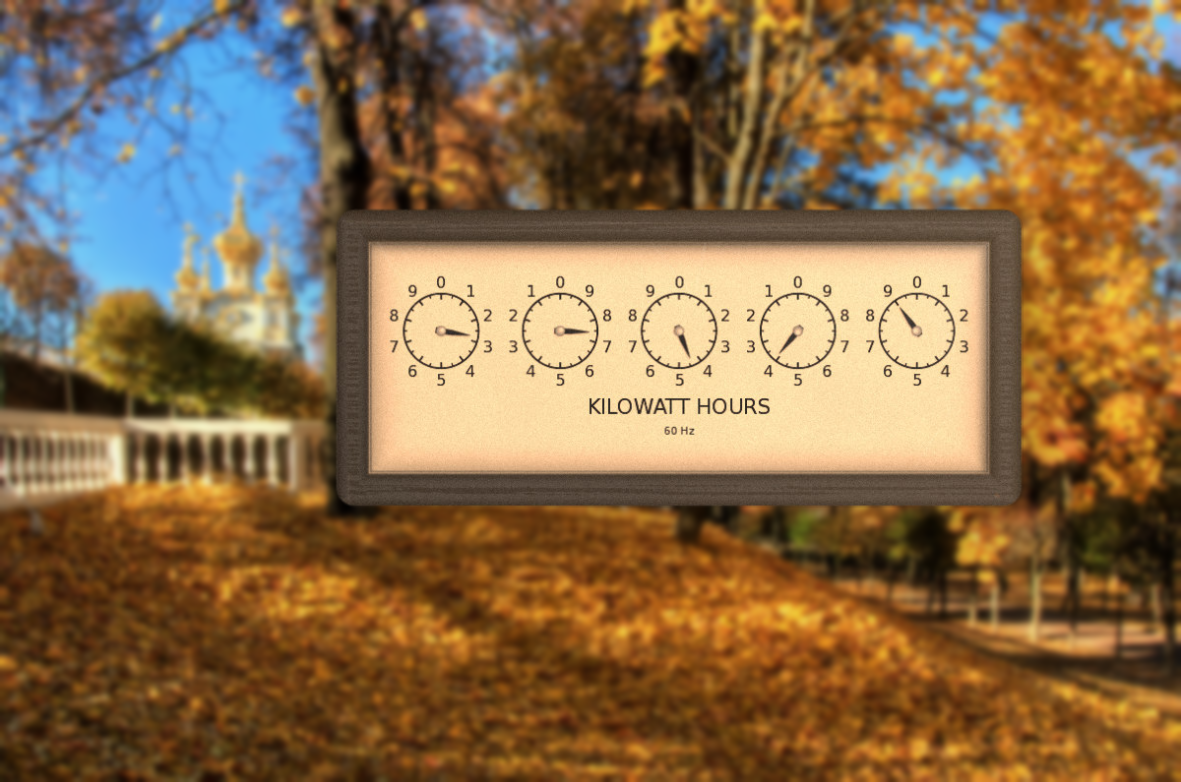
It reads 27439 kWh
